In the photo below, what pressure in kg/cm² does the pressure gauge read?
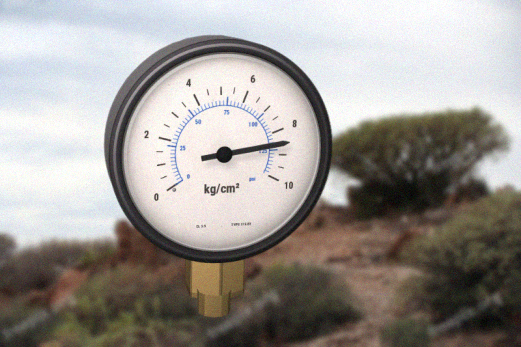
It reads 8.5 kg/cm²
